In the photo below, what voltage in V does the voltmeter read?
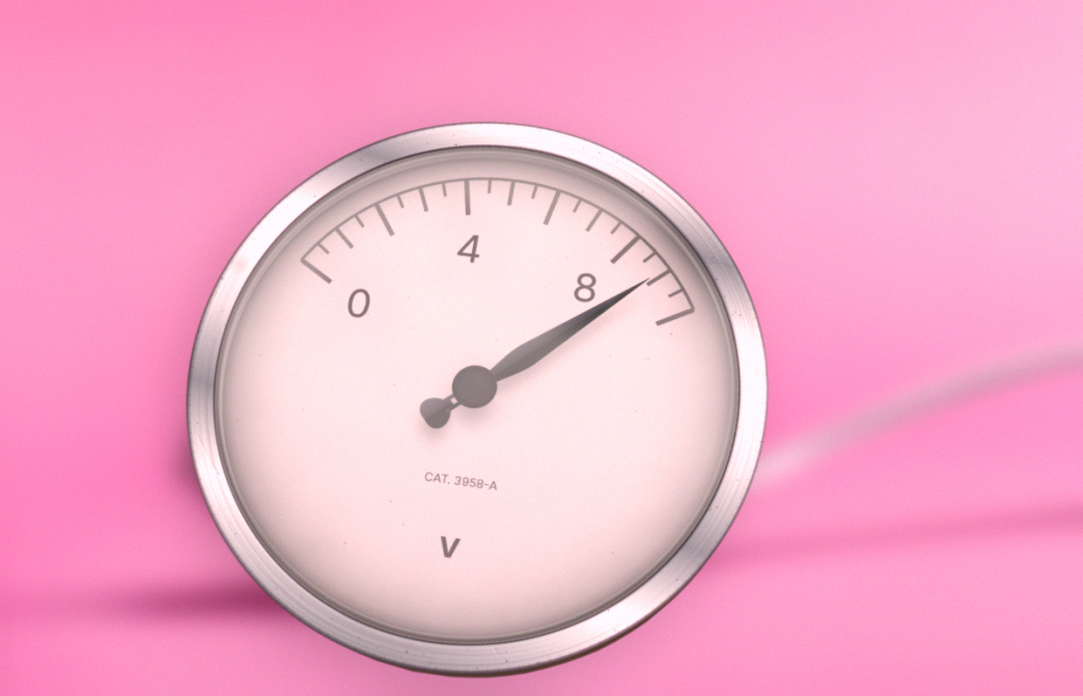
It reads 9 V
